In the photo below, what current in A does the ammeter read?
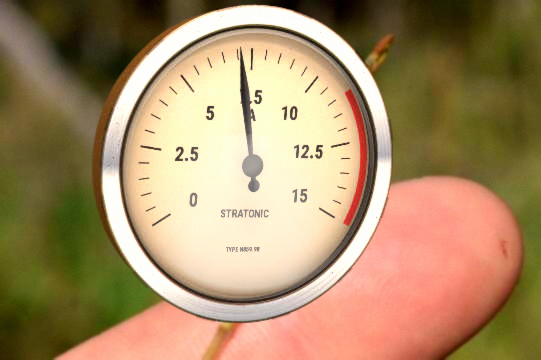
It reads 7 A
